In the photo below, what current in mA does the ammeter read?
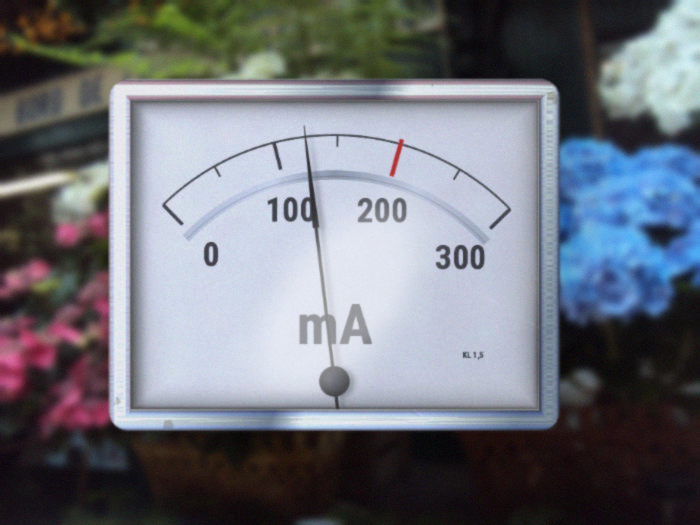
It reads 125 mA
